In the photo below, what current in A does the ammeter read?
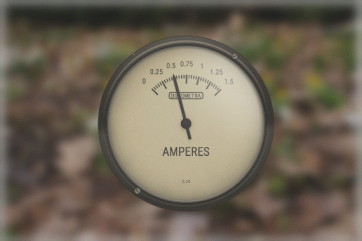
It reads 0.5 A
